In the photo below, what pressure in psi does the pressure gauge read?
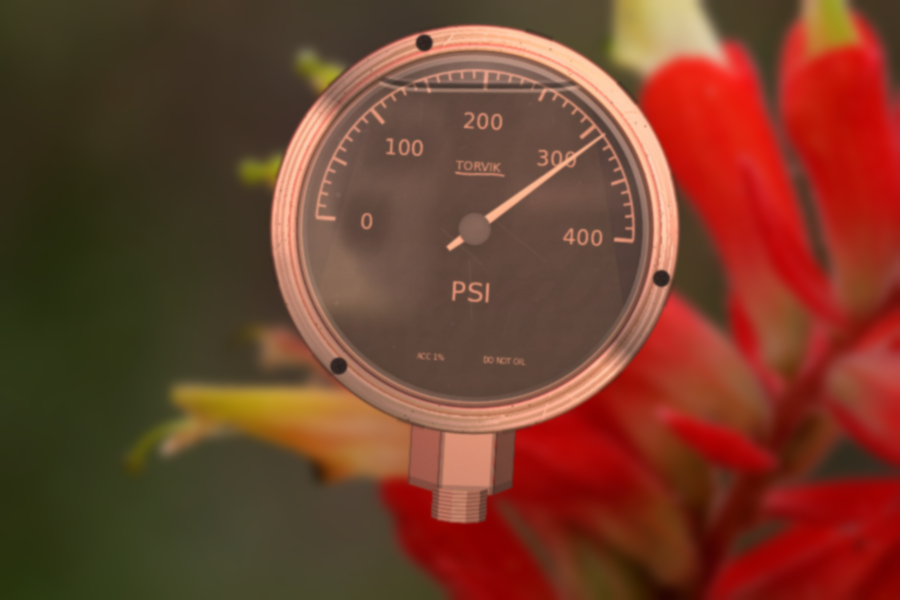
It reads 310 psi
